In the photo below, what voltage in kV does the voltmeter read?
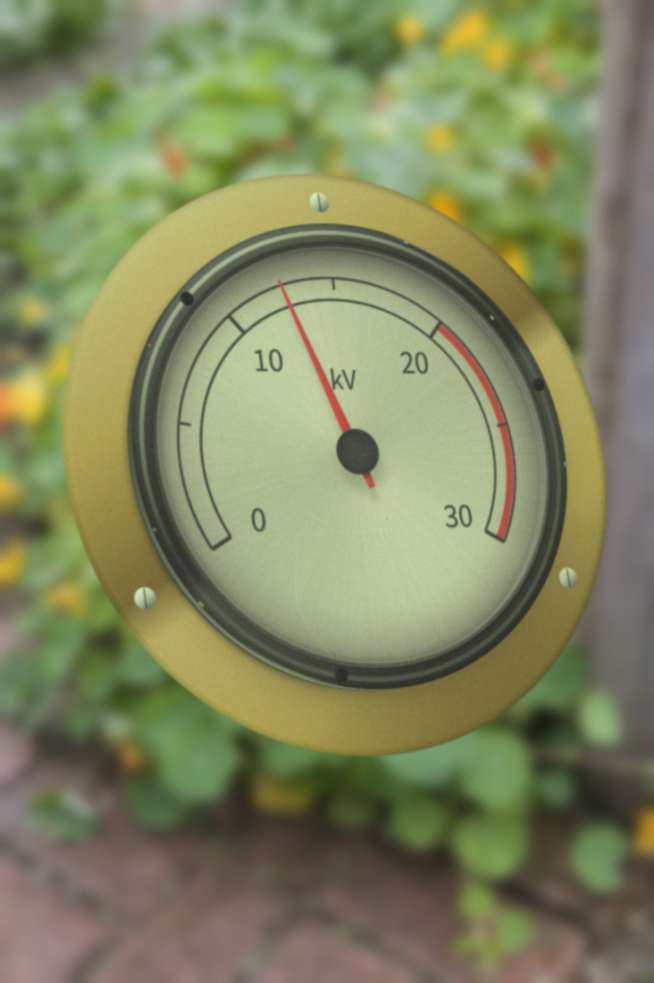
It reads 12.5 kV
